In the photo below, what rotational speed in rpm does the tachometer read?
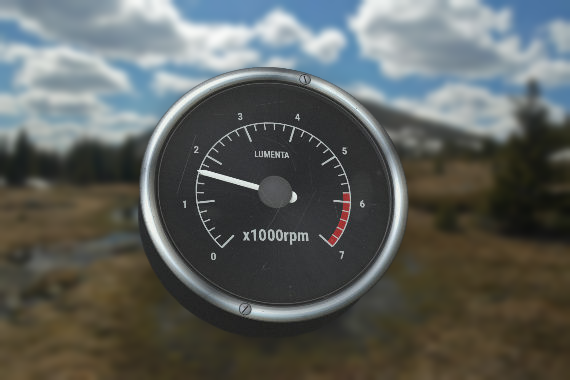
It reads 1600 rpm
